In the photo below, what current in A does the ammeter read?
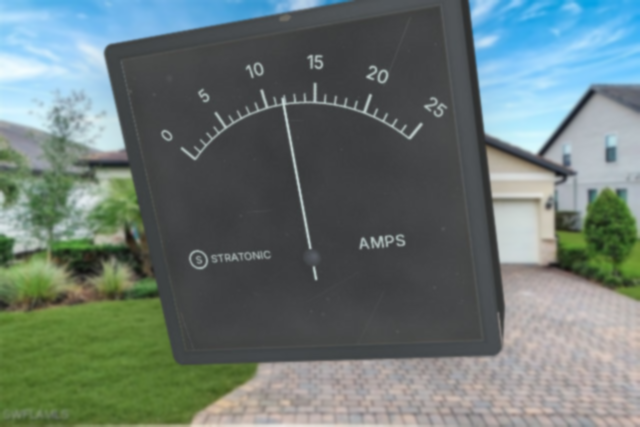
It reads 12 A
